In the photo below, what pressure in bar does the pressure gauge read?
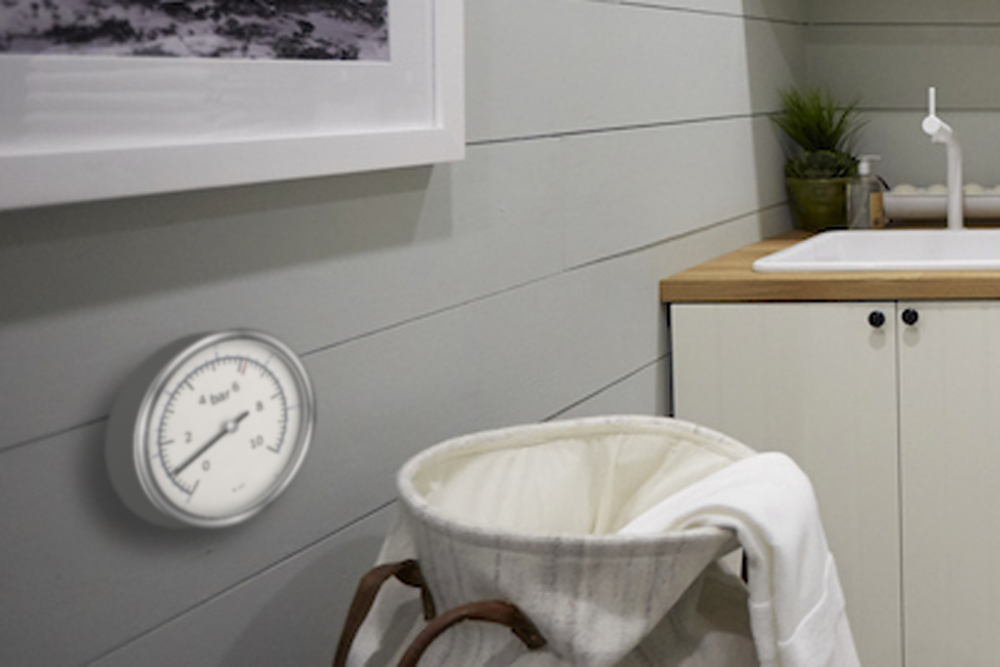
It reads 1 bar
